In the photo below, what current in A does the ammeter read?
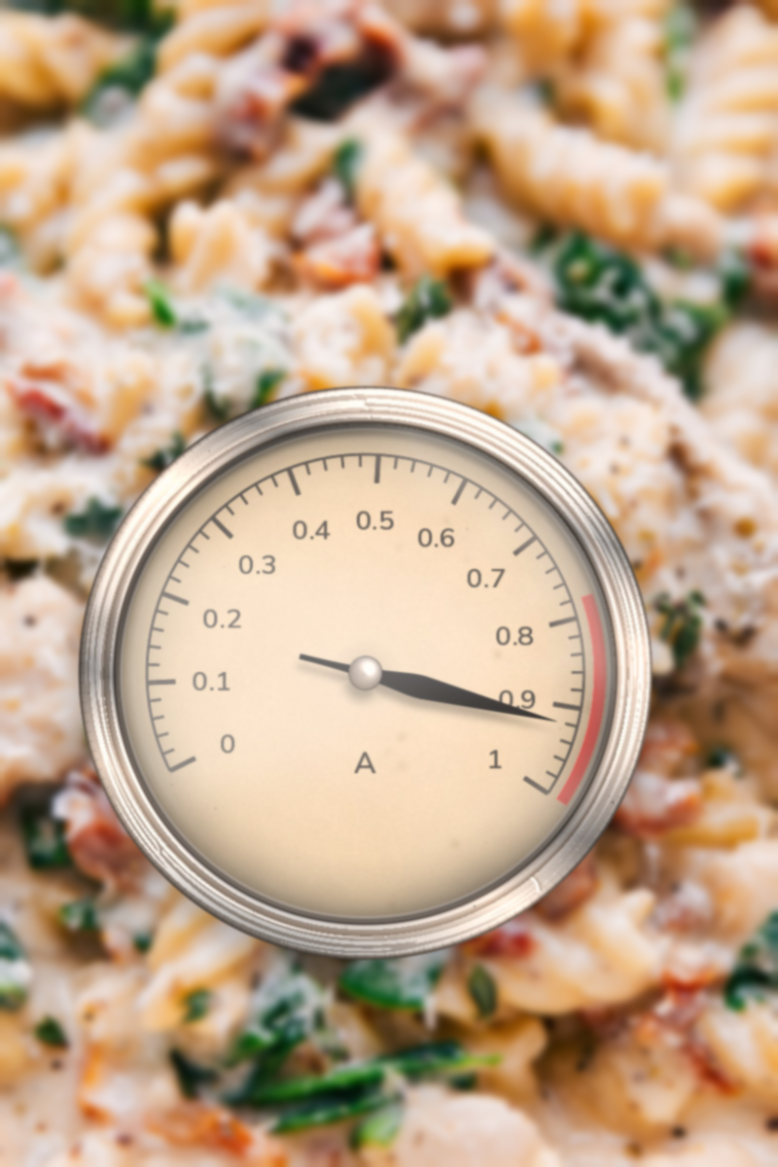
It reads 0.92 A
